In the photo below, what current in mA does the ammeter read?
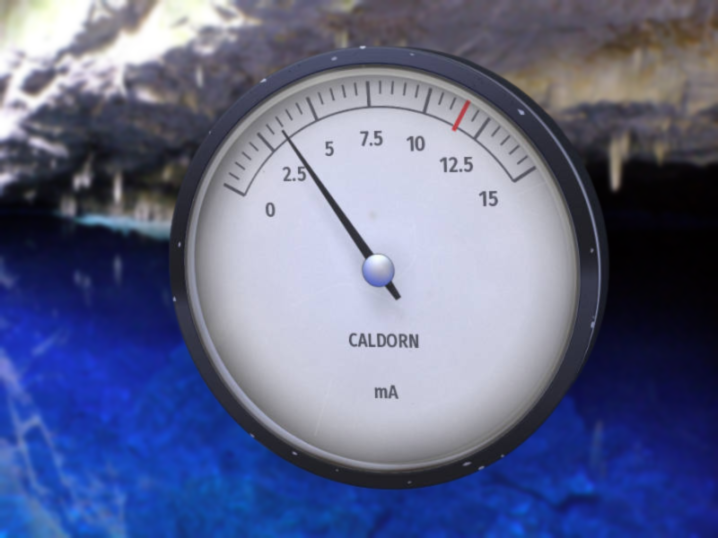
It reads 3.5 mA
